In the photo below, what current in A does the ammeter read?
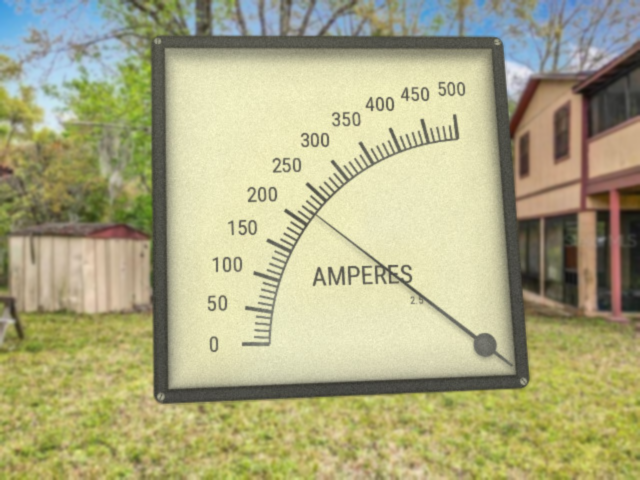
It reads 220 A
